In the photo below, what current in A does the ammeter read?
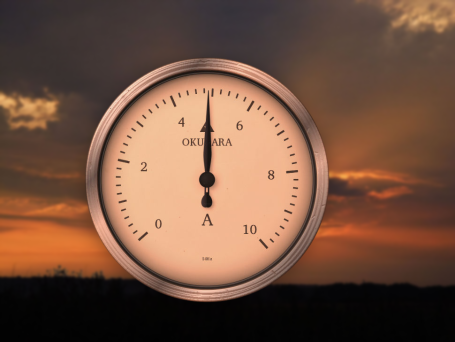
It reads 4.9 A
